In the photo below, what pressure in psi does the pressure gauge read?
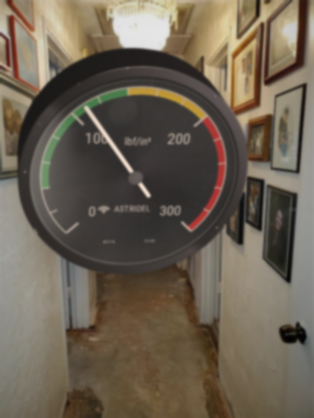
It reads 110 psi
